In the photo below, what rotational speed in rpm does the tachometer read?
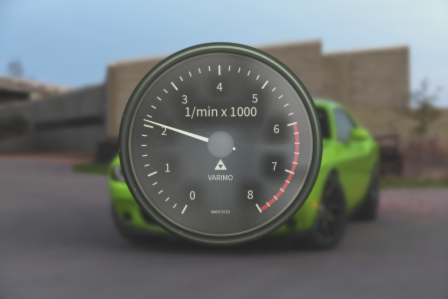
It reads 2100 rpm
